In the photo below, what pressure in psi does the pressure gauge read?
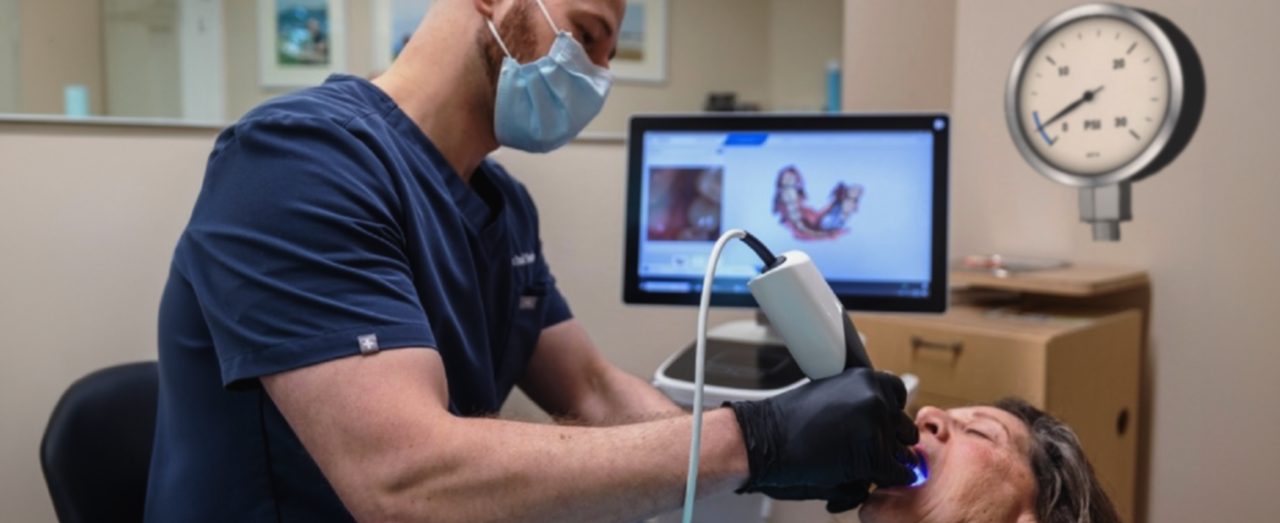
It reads 2 psi
